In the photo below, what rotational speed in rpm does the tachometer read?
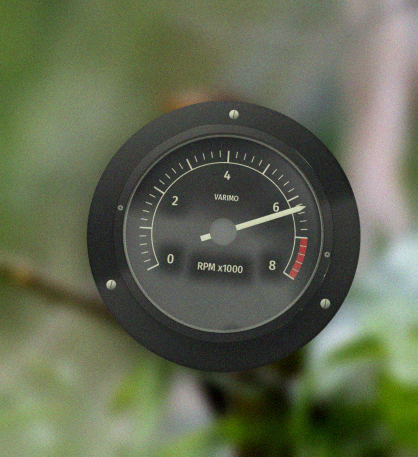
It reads 6300 rpm
